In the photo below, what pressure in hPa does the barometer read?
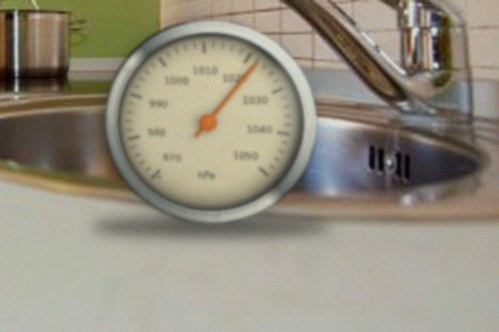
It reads 1022 hPa
